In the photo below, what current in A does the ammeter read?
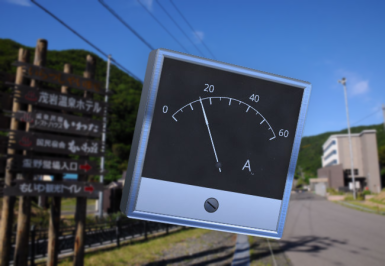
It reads 15 A
